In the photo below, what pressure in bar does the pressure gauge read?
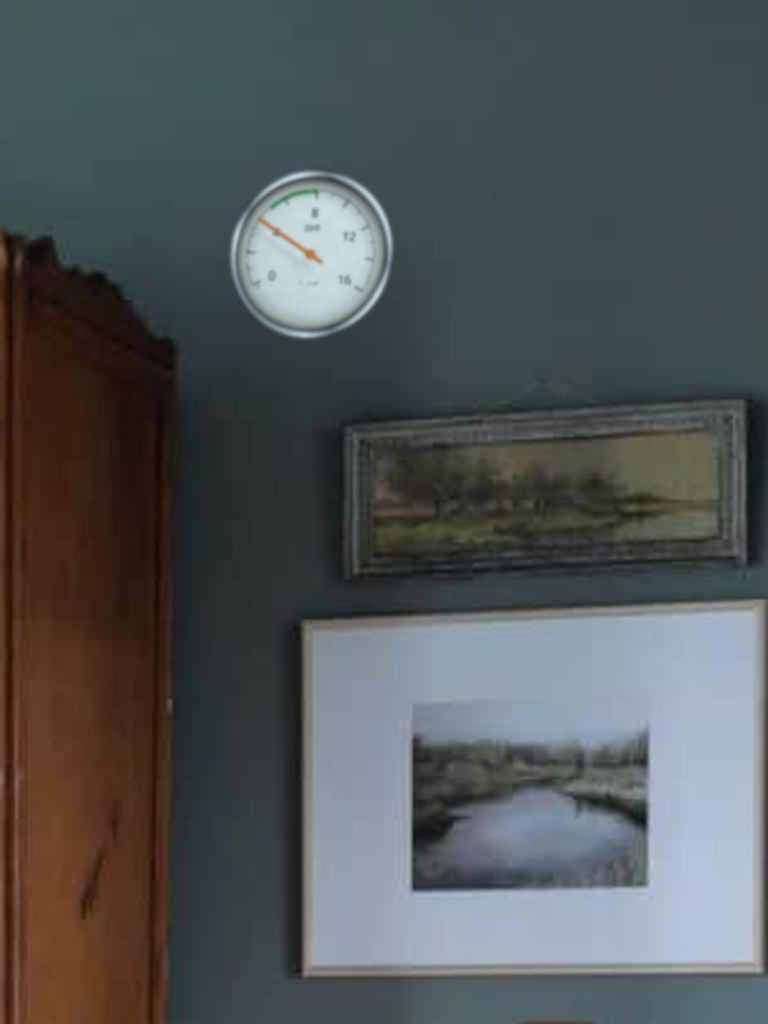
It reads 4 bar
